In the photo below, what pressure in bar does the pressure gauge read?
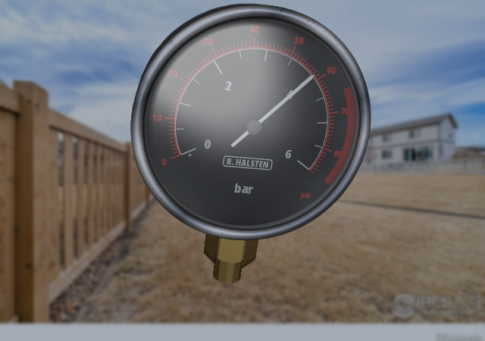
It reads 4 bar
